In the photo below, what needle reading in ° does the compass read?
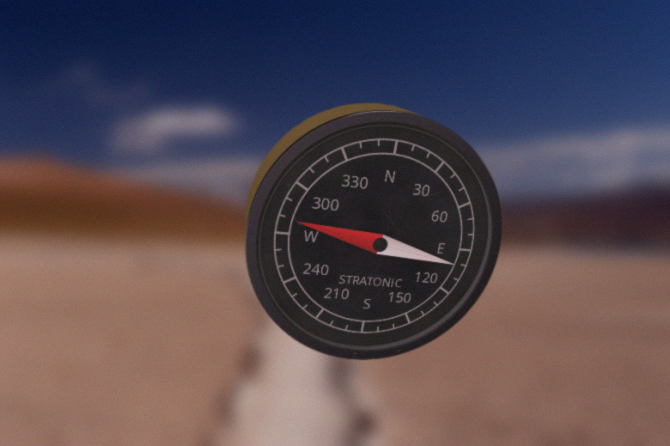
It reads 280 °
